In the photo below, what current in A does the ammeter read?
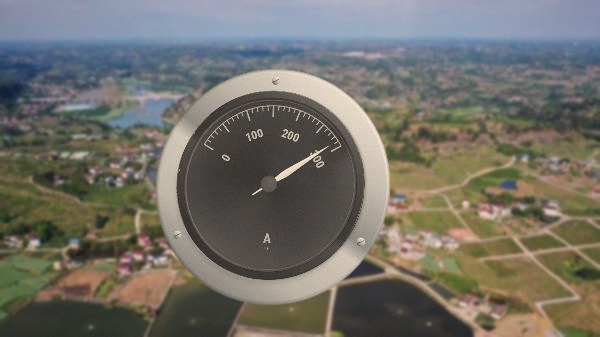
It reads 290 A
